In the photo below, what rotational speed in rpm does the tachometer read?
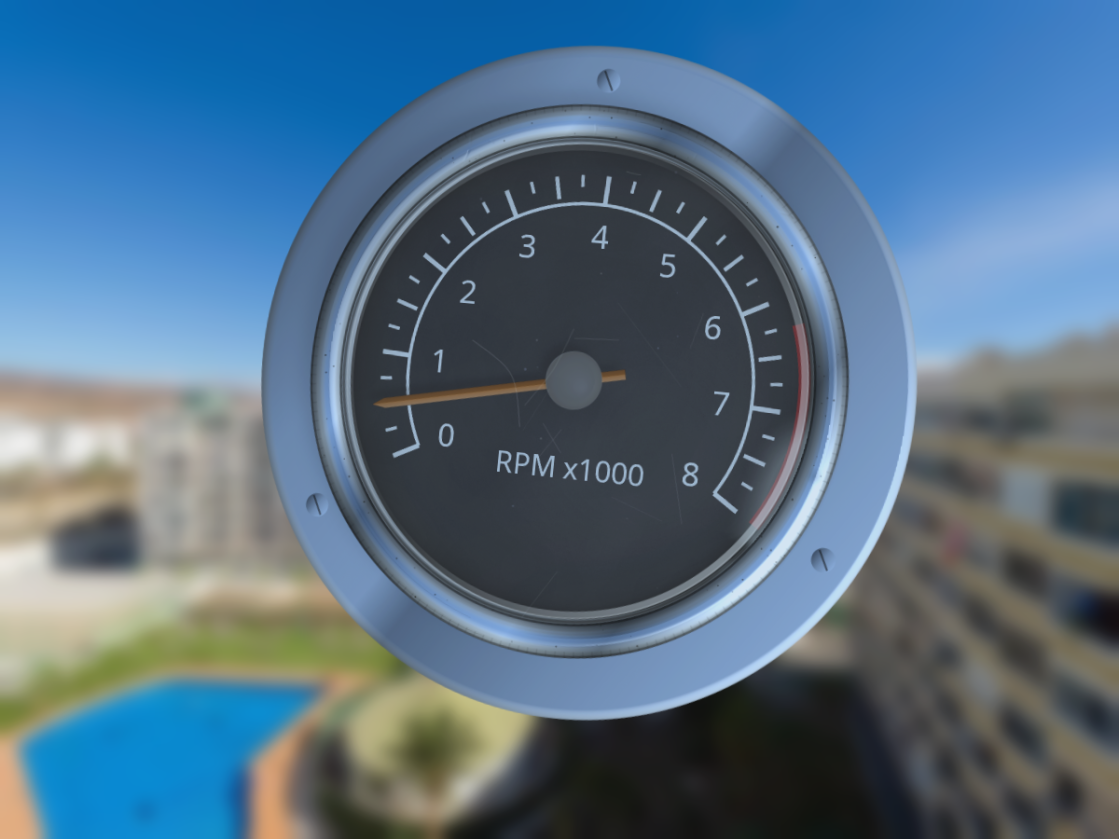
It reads 500 rpm
